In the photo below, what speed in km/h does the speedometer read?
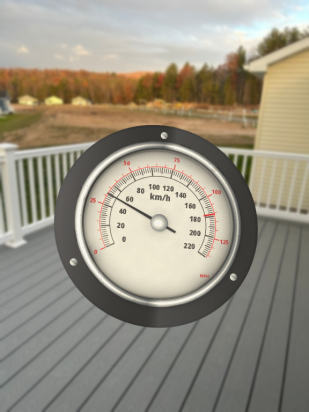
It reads 50 km/h
